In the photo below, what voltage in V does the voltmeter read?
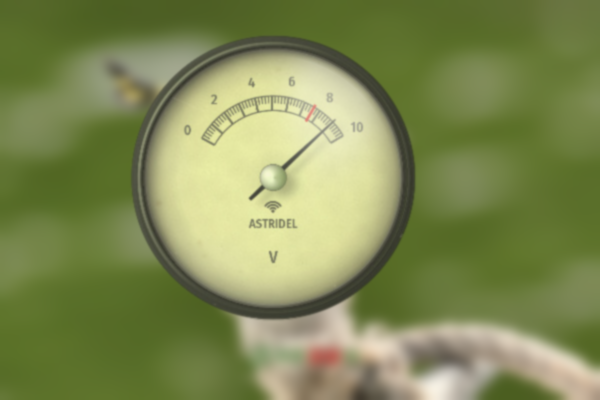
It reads 9 V
